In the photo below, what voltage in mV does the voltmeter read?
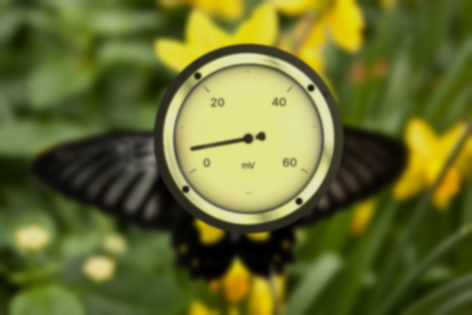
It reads 5 mV
